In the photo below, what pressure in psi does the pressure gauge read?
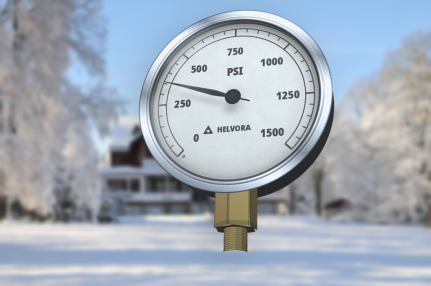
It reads 350 psi
